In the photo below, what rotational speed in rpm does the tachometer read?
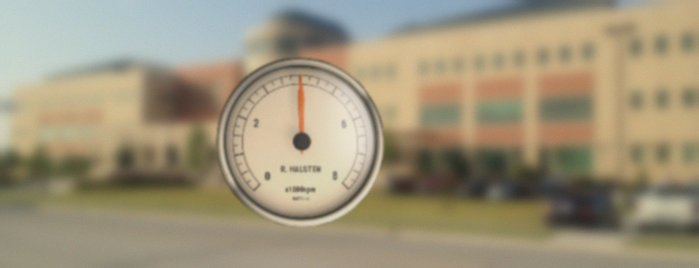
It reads 4000 rpm
